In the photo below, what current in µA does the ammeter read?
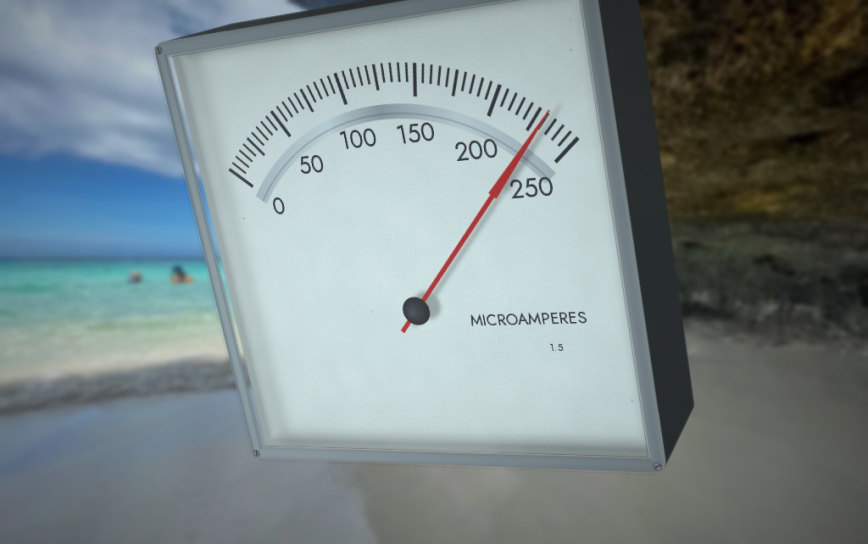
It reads 230 µA
